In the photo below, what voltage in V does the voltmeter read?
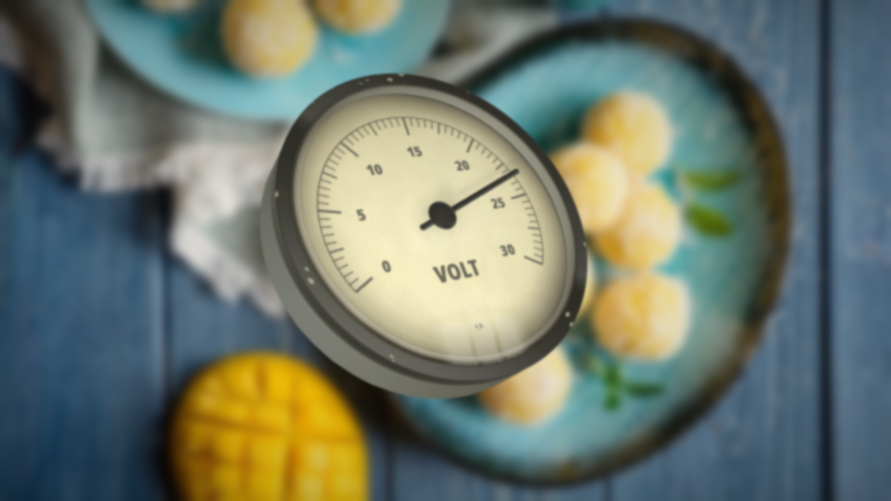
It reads 23.5 V
